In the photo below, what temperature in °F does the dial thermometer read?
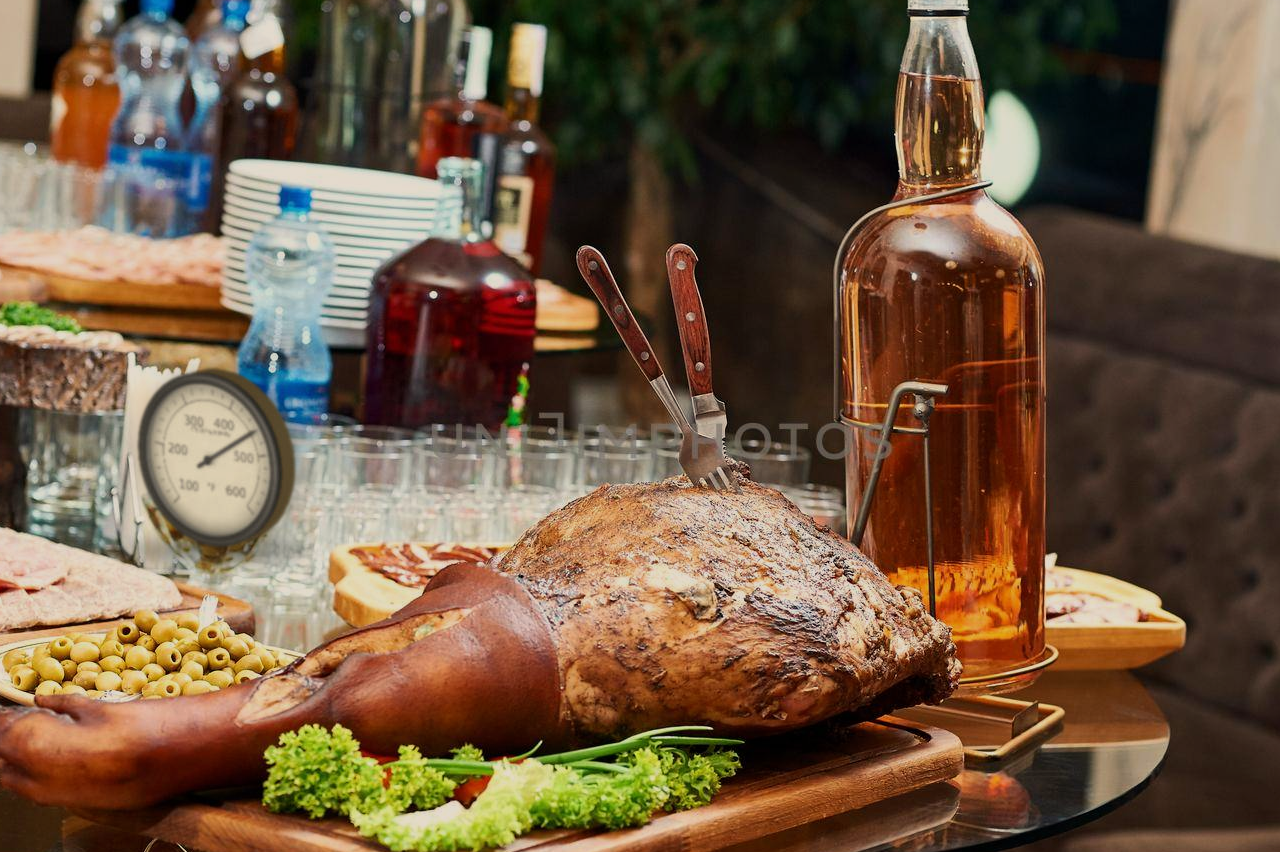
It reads 460 °F
